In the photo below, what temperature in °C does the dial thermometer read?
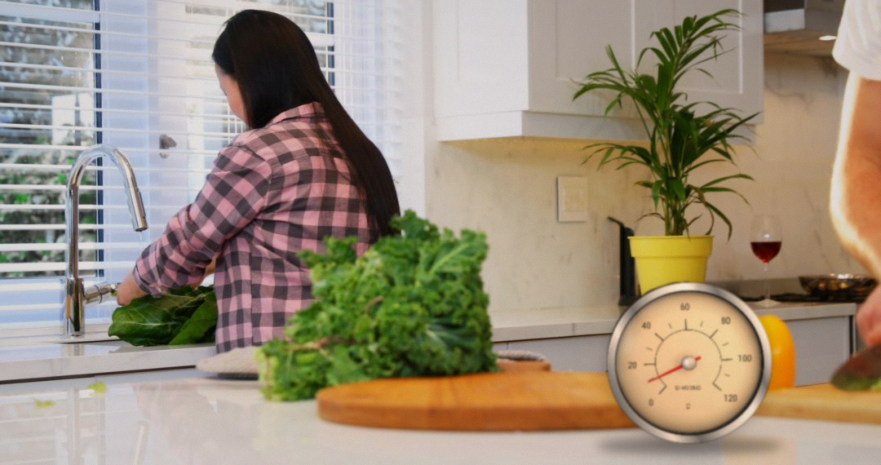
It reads 10 °C
